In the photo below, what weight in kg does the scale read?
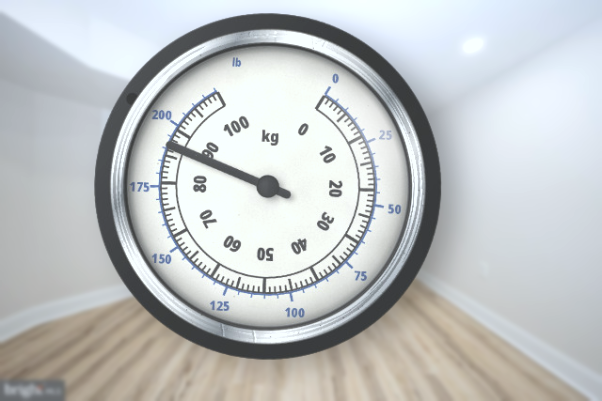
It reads 87 kg
